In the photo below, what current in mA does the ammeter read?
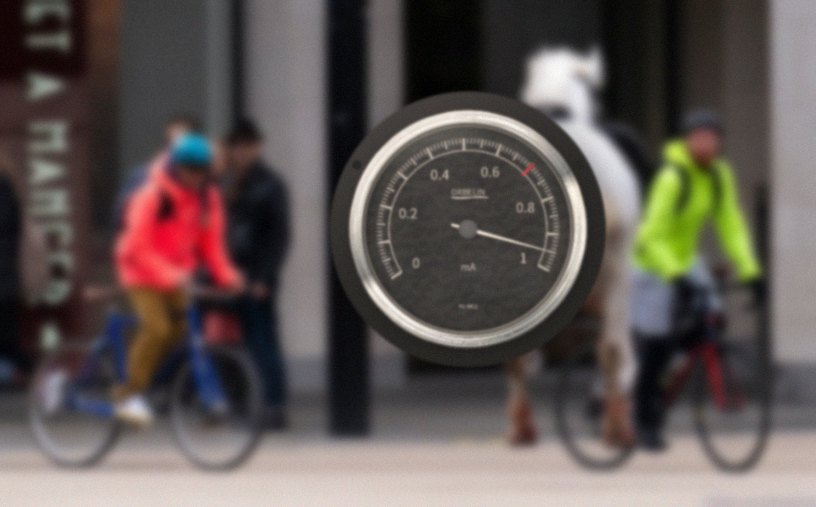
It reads 0.95 mA
